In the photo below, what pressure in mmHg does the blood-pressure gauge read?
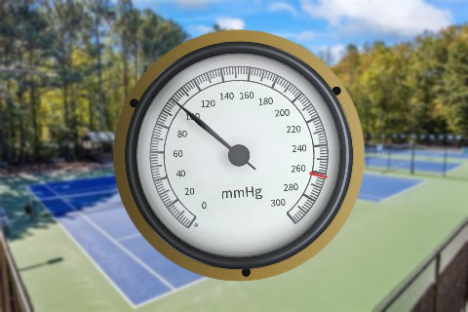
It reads 100 mmHg
